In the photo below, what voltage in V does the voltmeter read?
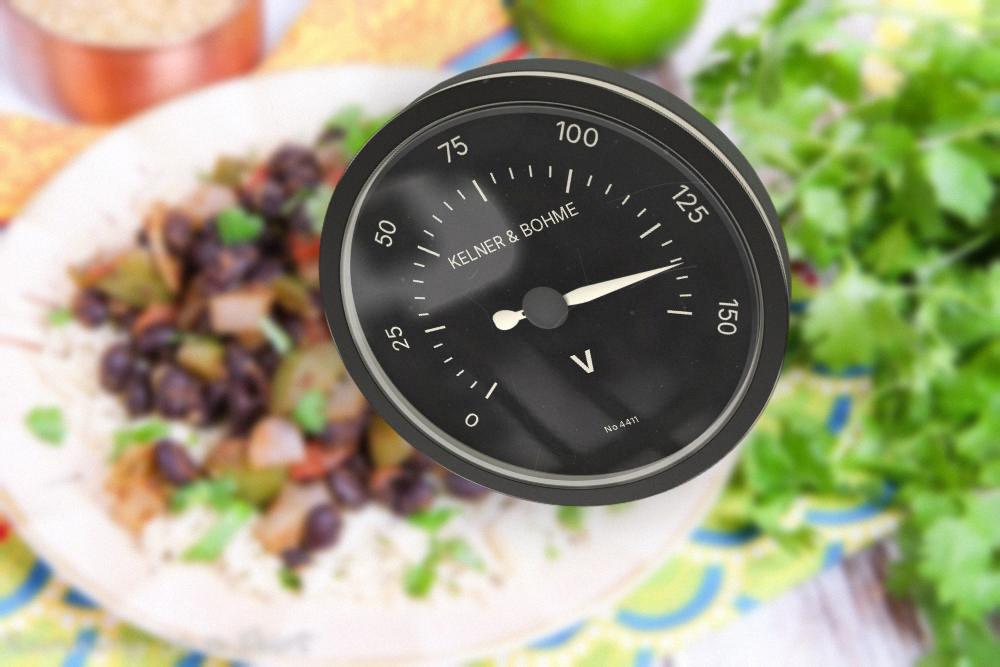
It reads 135 V
